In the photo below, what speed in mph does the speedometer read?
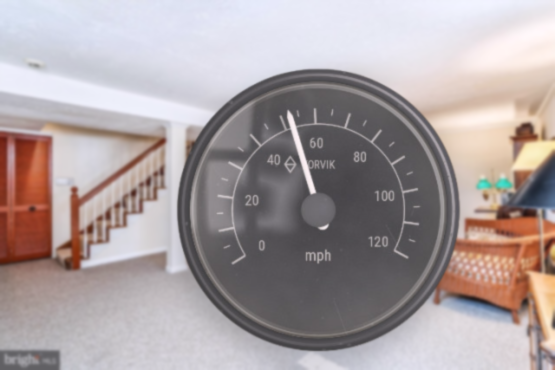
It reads 52.5 mph
